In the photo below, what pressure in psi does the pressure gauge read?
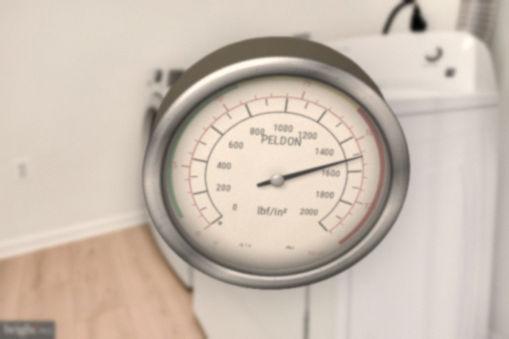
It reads 1500 psi
